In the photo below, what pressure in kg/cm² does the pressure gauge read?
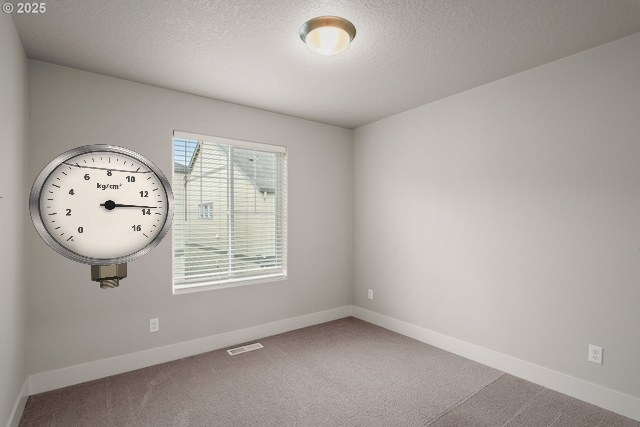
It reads 13.5 kg/cm²
